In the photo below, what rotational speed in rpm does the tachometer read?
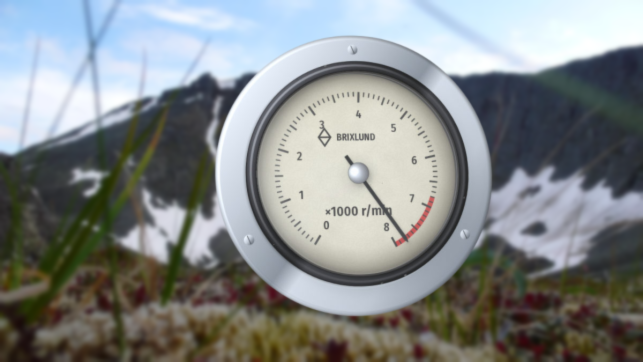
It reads 7800 rpm
